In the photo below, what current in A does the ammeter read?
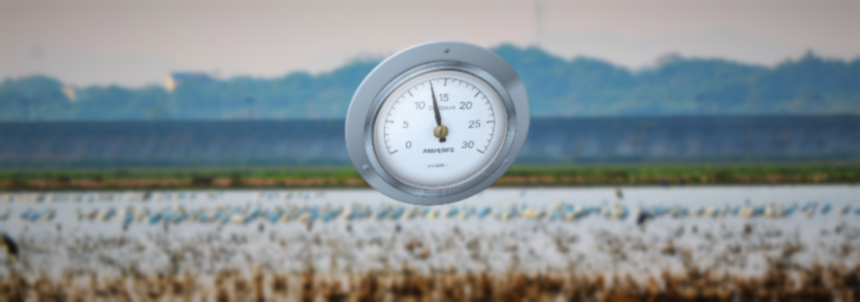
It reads 13 A
